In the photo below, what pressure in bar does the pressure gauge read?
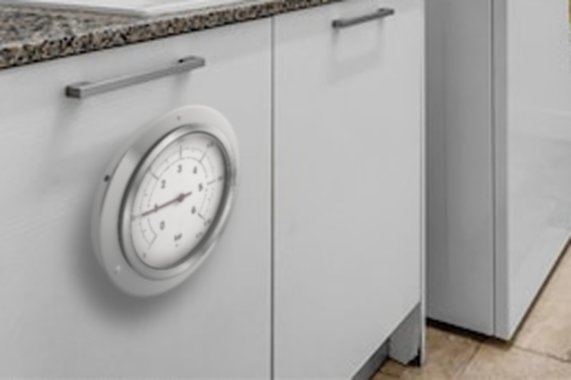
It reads 1 bar
